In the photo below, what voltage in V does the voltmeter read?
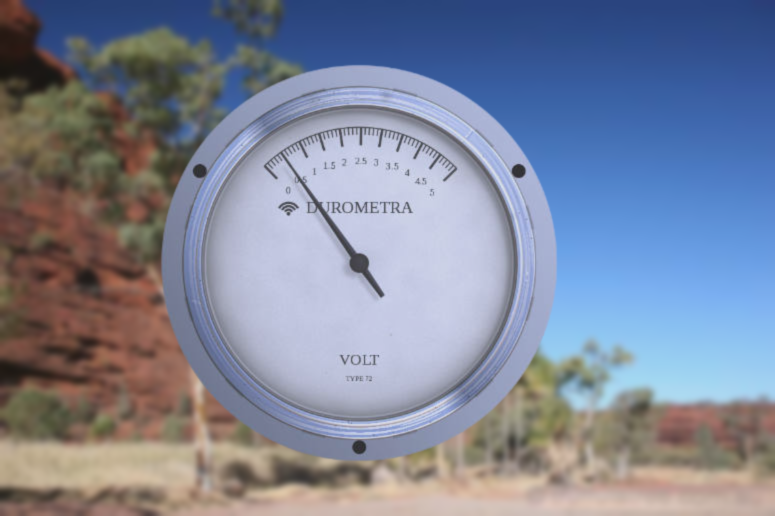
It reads 0.5 V
